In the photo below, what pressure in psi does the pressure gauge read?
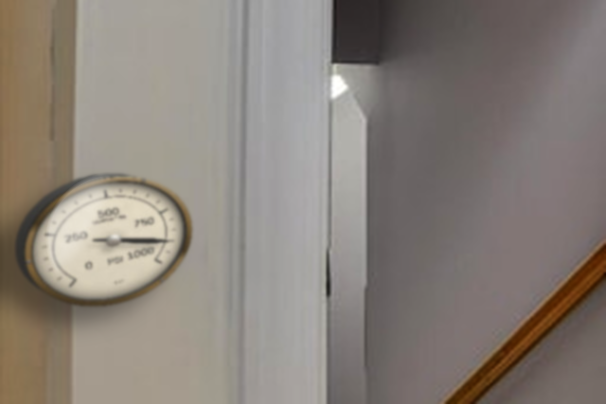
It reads 900 psi
